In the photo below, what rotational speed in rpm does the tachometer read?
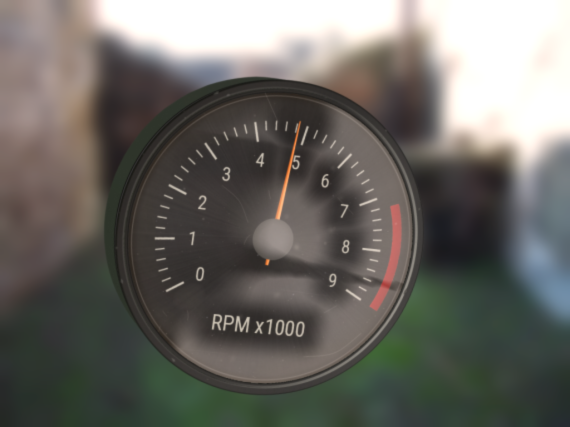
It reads 4800 rpm
